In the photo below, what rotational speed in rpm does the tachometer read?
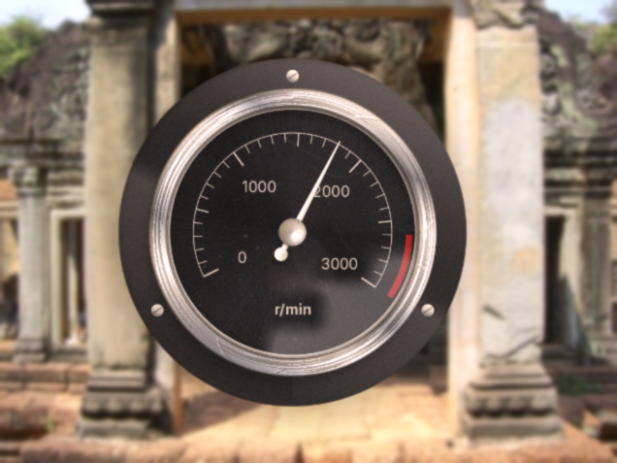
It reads 1800 rpm
